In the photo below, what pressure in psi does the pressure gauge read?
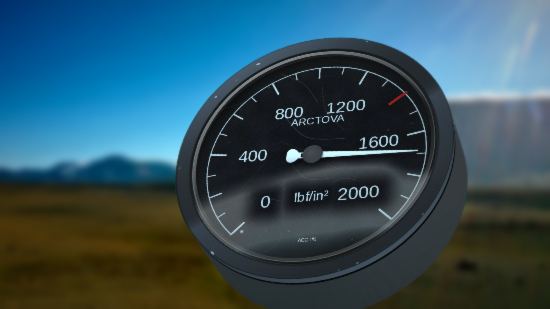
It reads 1700 psi
